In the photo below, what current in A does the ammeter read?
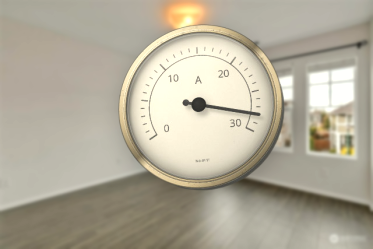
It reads 28 A
